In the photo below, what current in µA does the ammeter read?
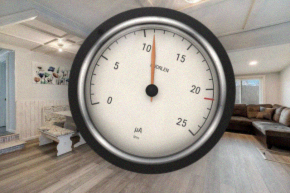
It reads 11 µA
